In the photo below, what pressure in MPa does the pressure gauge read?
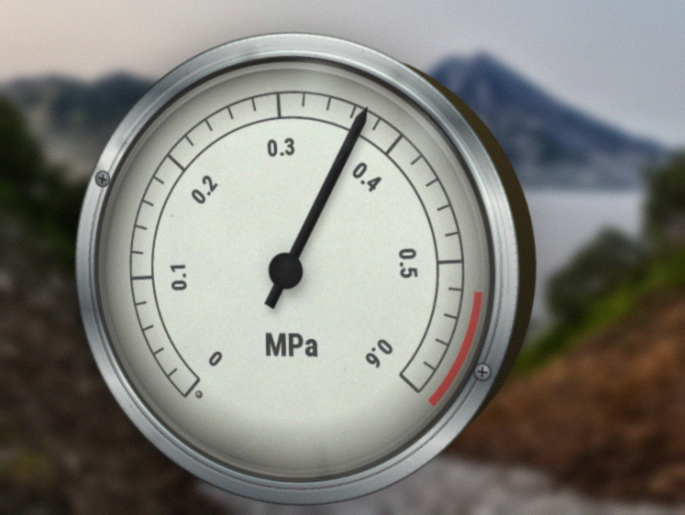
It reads 0.37 MPa
